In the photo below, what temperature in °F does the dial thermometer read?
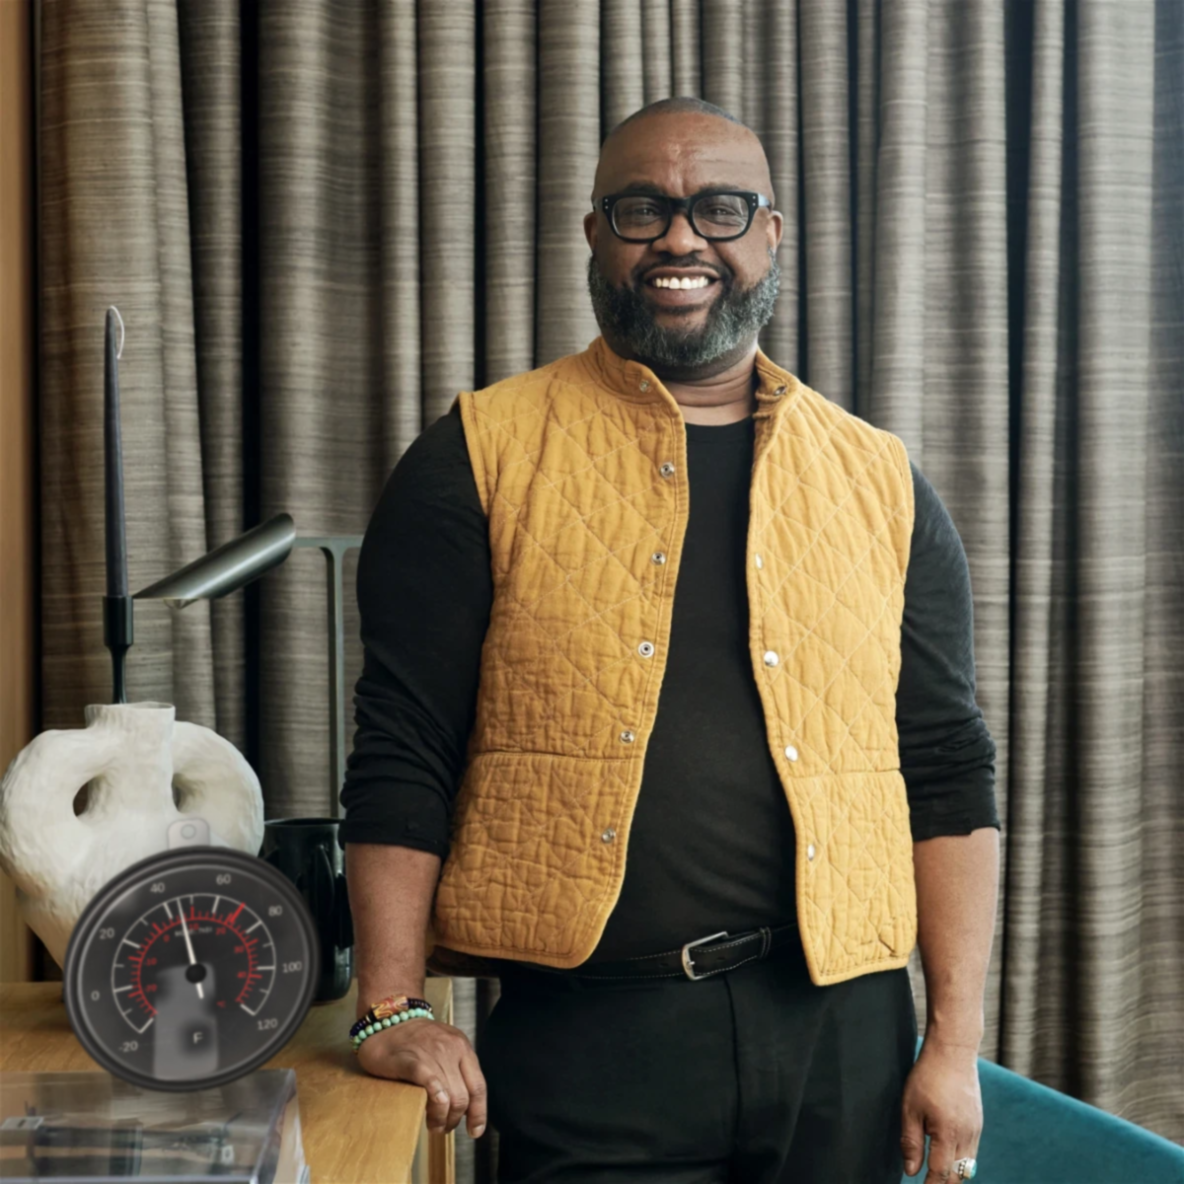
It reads 45 °F
